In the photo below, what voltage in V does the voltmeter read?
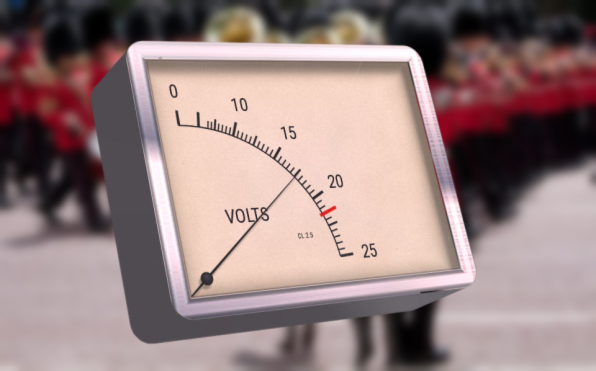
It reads 17.5 V
